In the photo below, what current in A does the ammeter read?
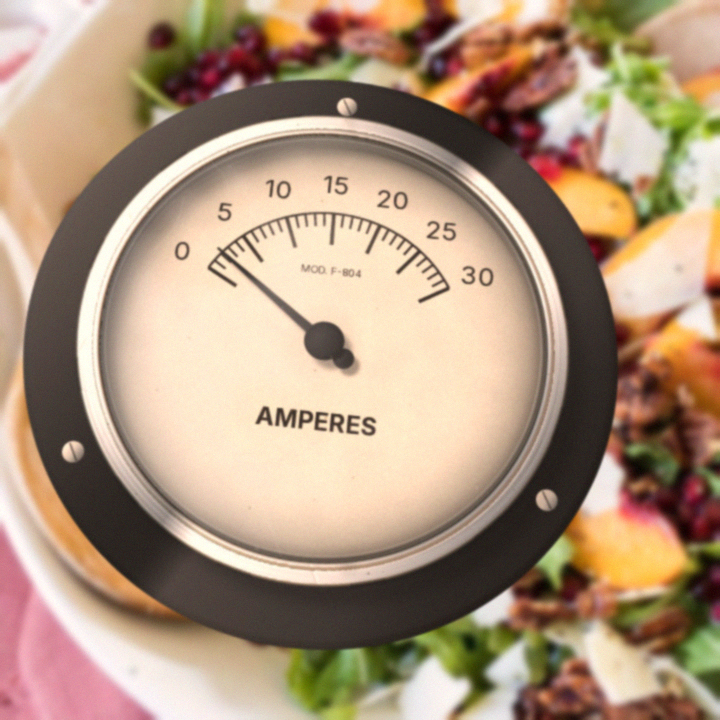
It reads 2 A
